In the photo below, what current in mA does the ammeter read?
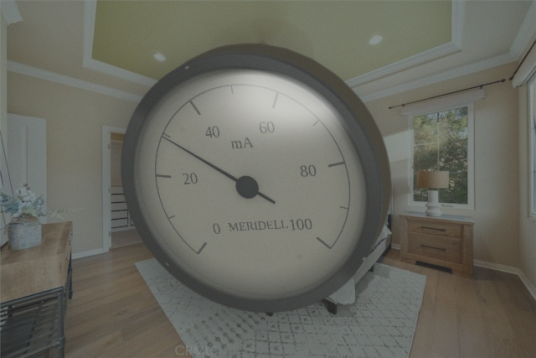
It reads 30 mA
